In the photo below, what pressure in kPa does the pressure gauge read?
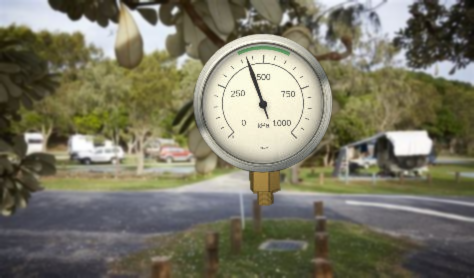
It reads 425 kPa
